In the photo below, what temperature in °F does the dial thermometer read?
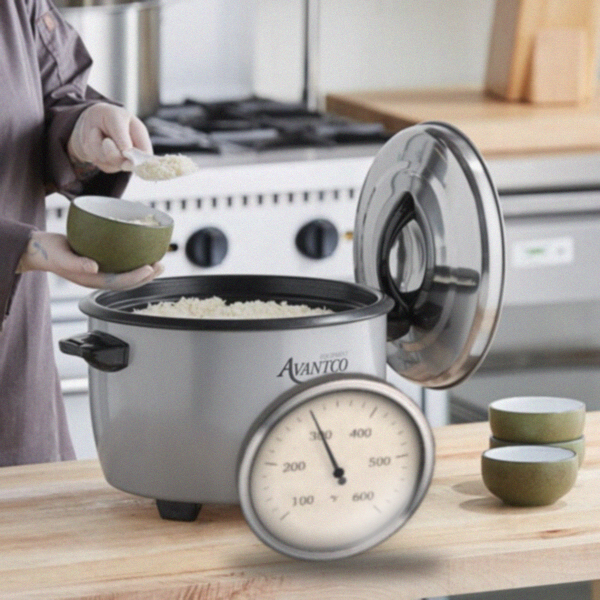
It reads 300 °F
